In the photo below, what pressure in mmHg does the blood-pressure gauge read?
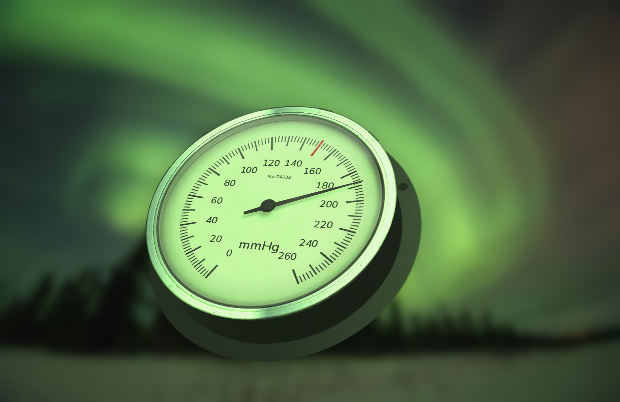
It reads 190 mmHg
